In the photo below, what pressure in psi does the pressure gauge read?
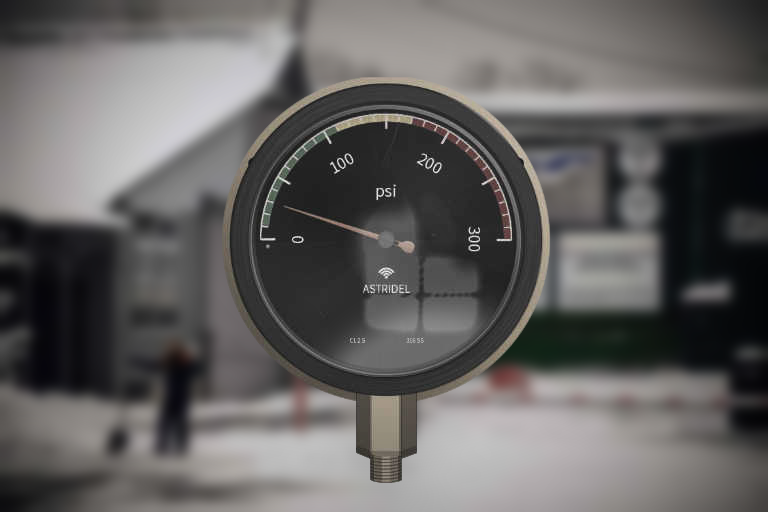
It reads 30 psi
